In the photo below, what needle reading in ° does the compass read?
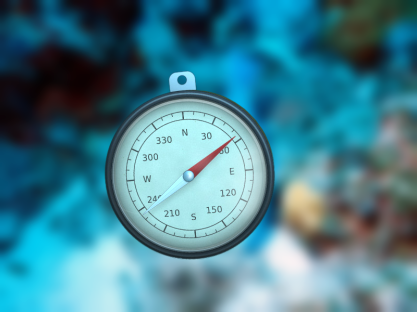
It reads 55 °
